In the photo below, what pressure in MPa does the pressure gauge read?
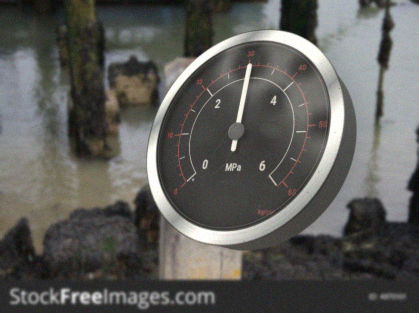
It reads 3 MPa
